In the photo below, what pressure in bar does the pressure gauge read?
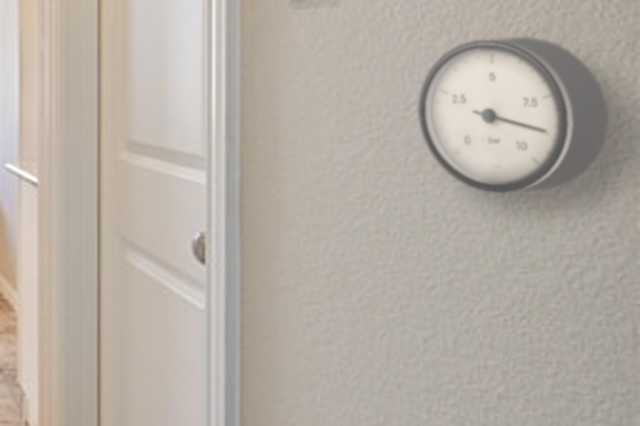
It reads 8.75 bar
